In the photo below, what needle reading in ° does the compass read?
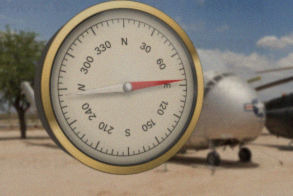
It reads 85 °
